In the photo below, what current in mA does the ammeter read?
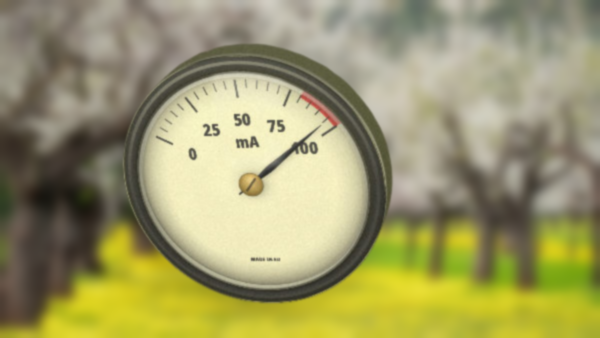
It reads 95 mA
